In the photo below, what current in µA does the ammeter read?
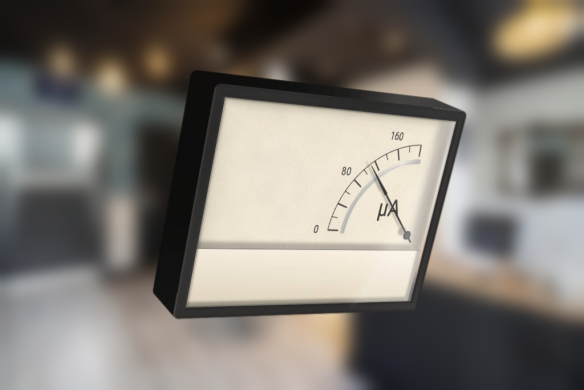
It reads 110 µA
